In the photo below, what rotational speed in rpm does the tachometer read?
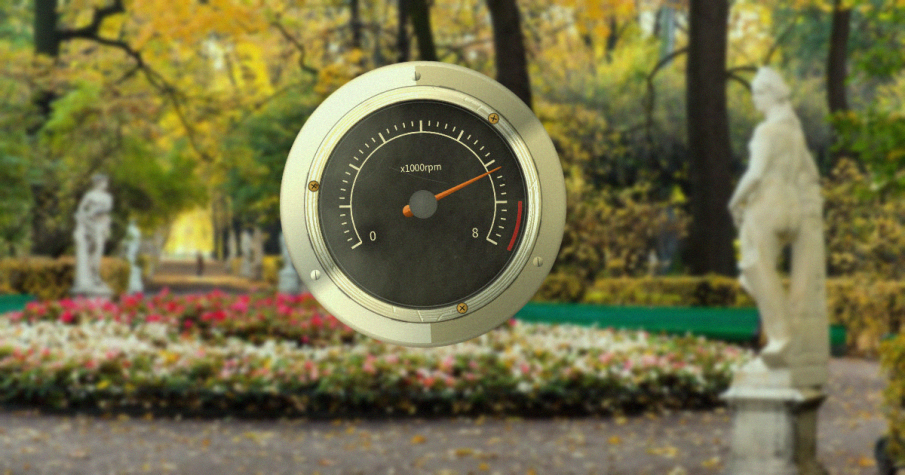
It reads 6200 rpm
